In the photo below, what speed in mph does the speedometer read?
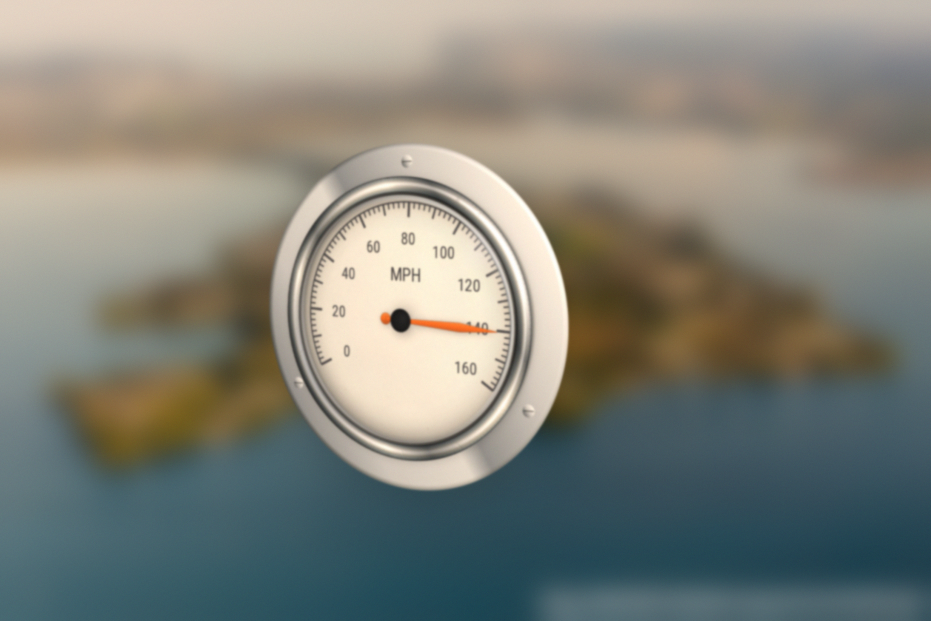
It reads 140 mph
